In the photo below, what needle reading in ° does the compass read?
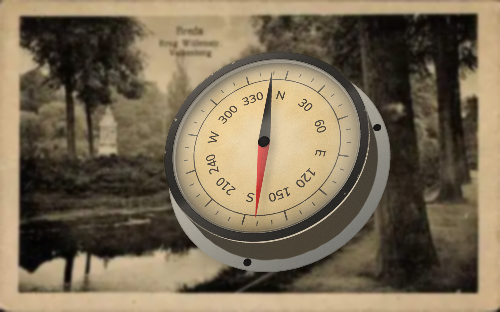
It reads 170 °
